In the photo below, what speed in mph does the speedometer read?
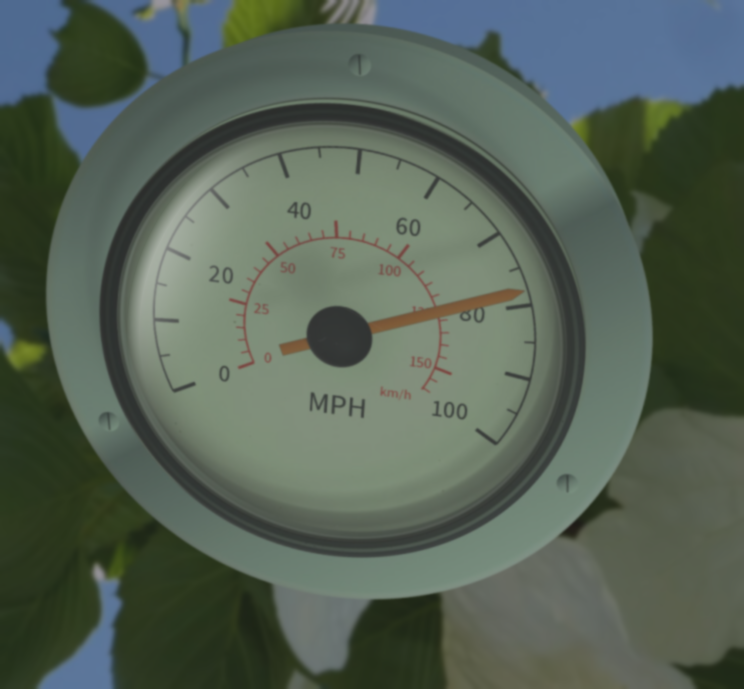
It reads 77.5 mph
